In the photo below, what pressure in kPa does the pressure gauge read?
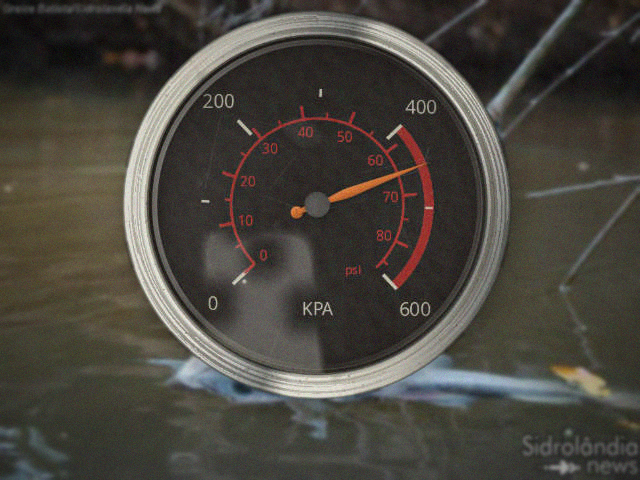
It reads 450 kPa
